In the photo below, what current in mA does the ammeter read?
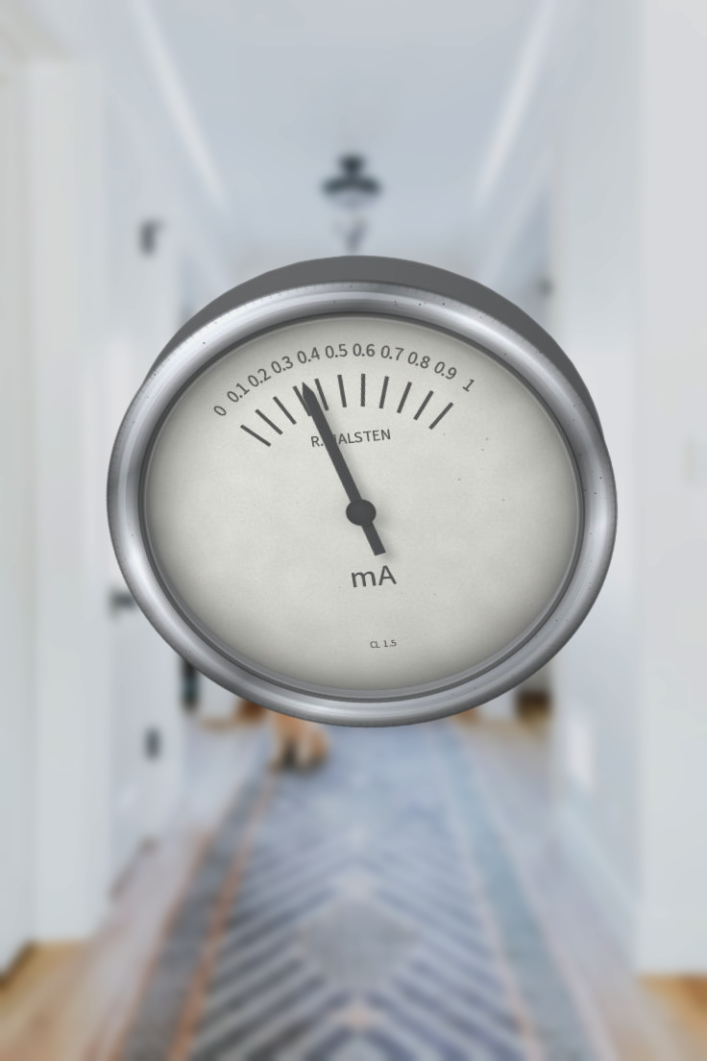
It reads 0.35 mA
